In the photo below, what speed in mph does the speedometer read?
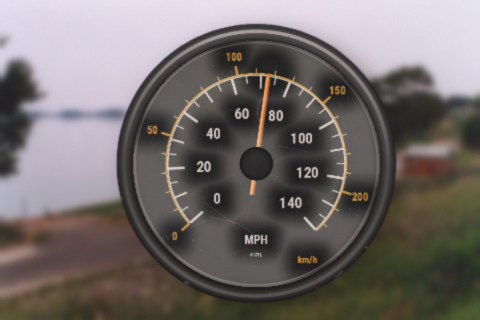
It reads 72.5 mph
